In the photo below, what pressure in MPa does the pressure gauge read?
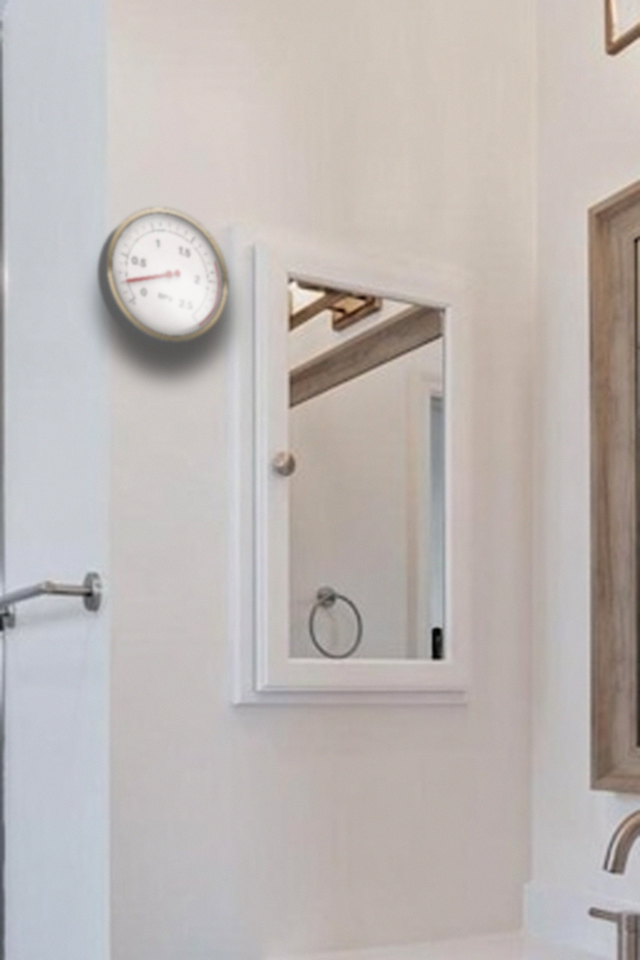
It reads 0.2 MPa
